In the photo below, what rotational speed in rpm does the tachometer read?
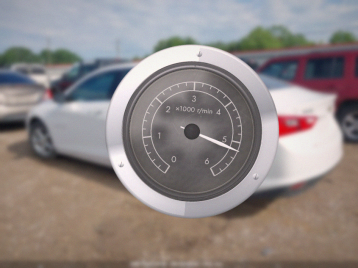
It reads 5200 rpm
